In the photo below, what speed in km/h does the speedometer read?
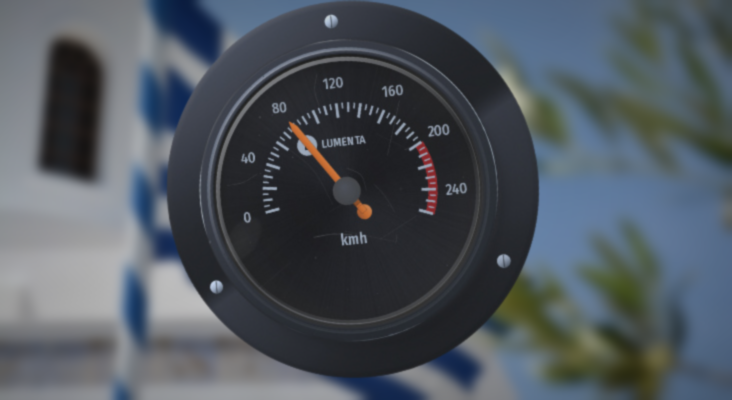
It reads 80 km/h
